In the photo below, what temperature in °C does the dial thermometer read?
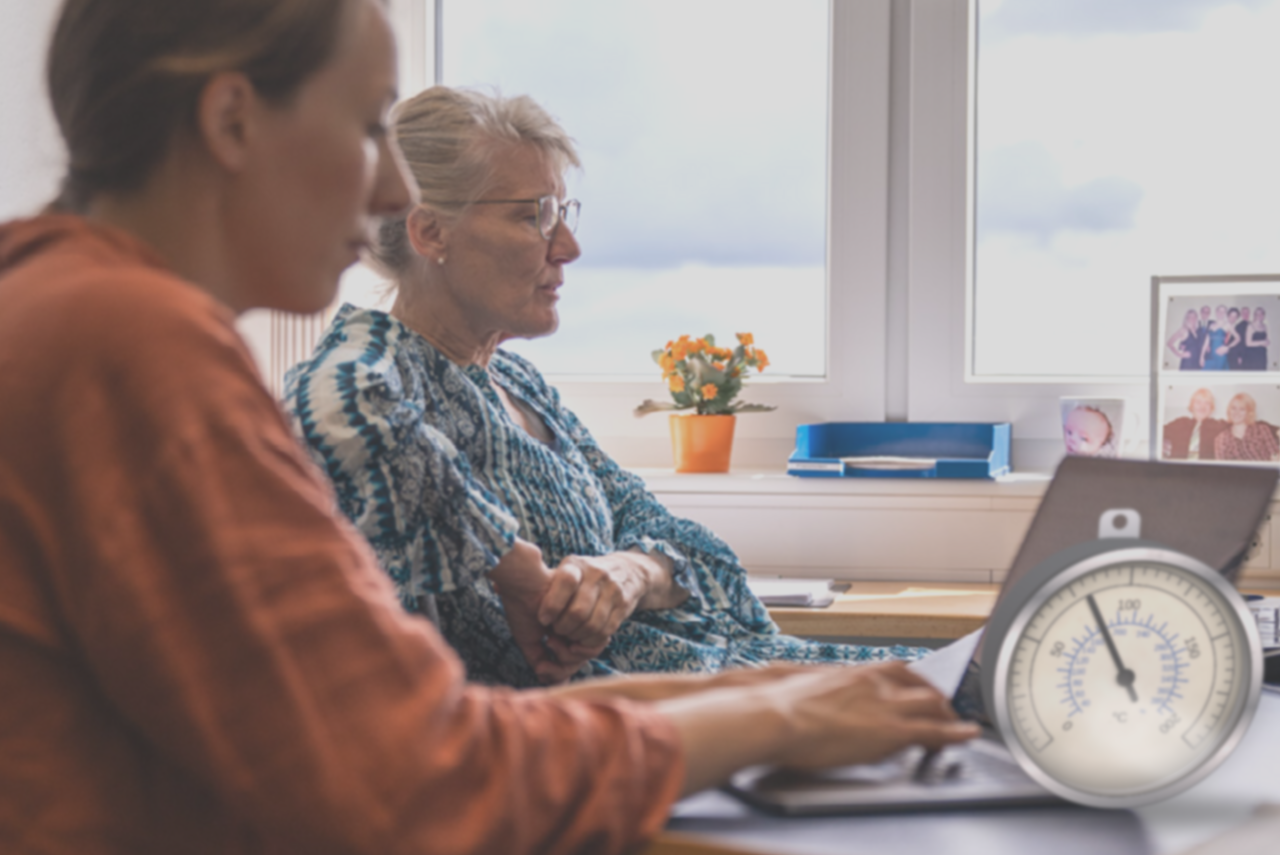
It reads 80 °C
